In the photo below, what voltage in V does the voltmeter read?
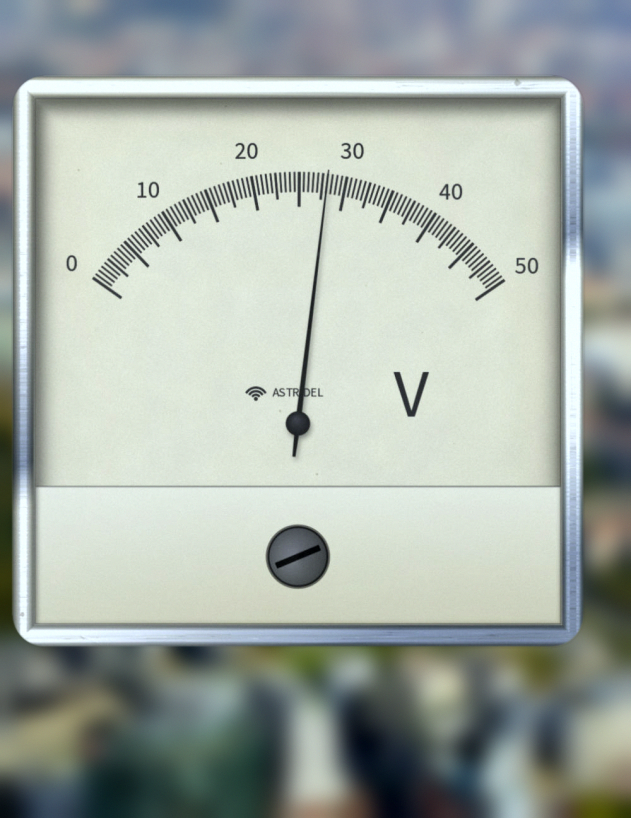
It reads 28 V
